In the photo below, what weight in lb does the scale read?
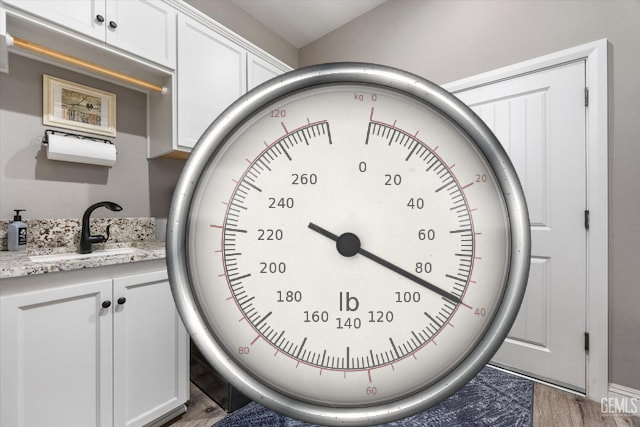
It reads 88 lb
